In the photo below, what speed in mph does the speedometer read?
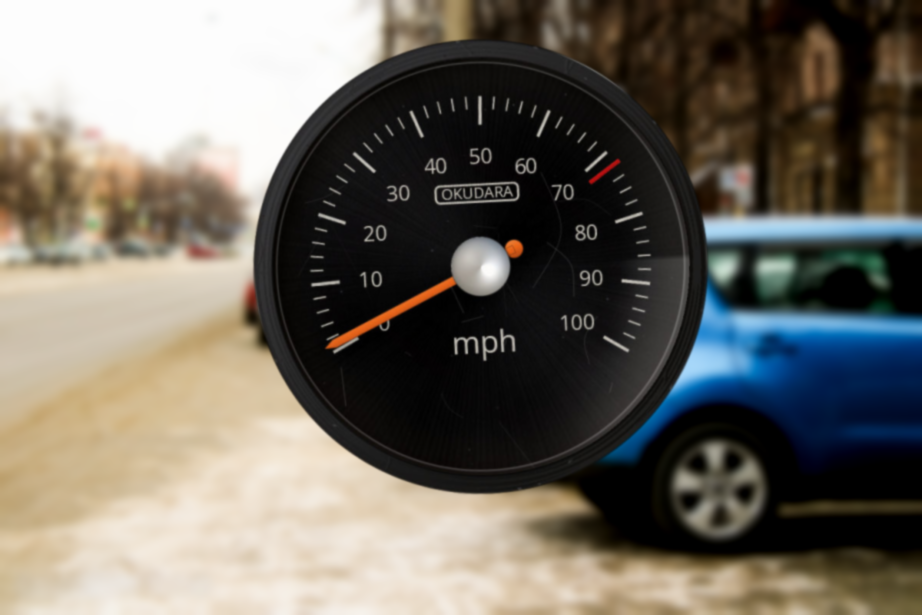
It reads 1 mph
